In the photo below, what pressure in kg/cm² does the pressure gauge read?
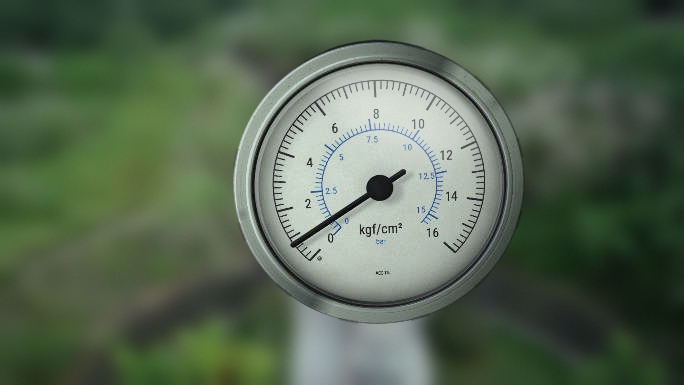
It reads 0.8 kg/cm²
